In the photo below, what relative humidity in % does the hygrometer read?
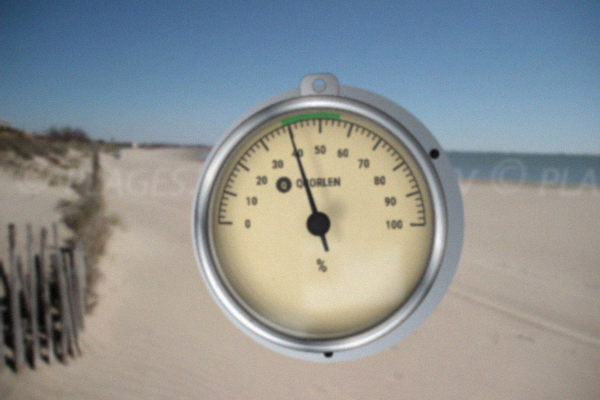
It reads 40 %
